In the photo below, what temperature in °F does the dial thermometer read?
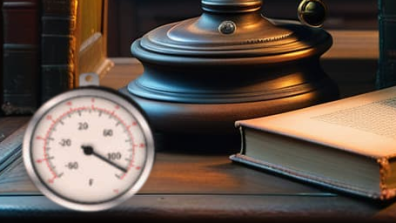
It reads 110 °F
